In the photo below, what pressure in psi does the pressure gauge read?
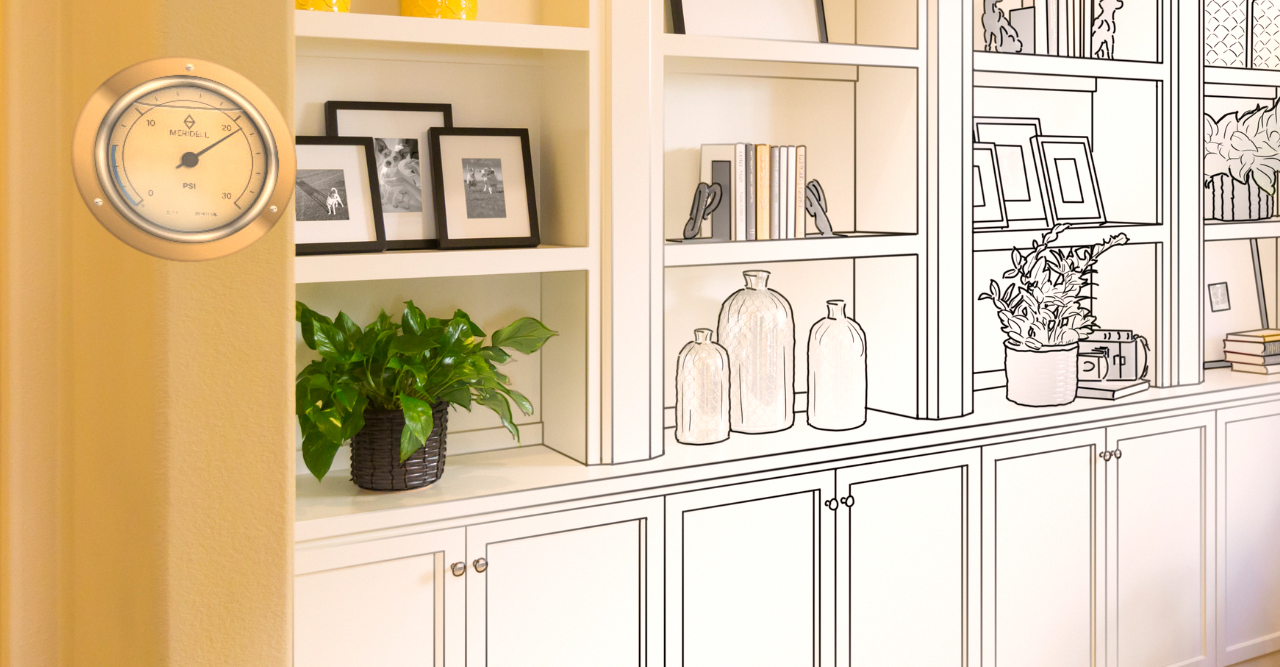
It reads 21 psi
